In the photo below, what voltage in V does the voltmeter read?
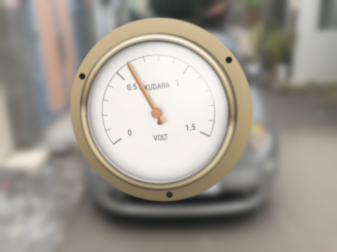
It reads 0.6 V
